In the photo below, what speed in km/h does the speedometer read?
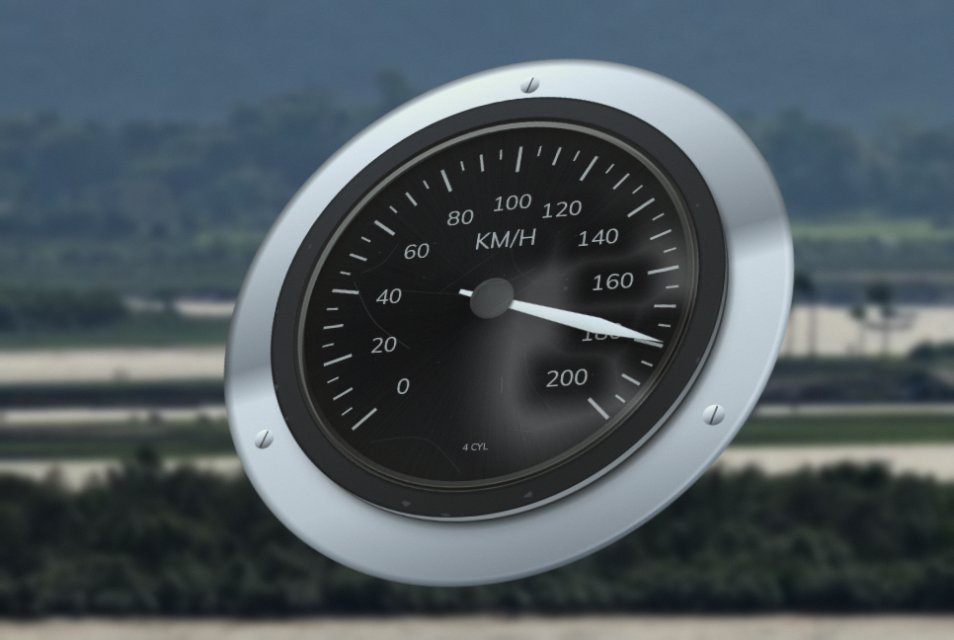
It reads 180 km/h
